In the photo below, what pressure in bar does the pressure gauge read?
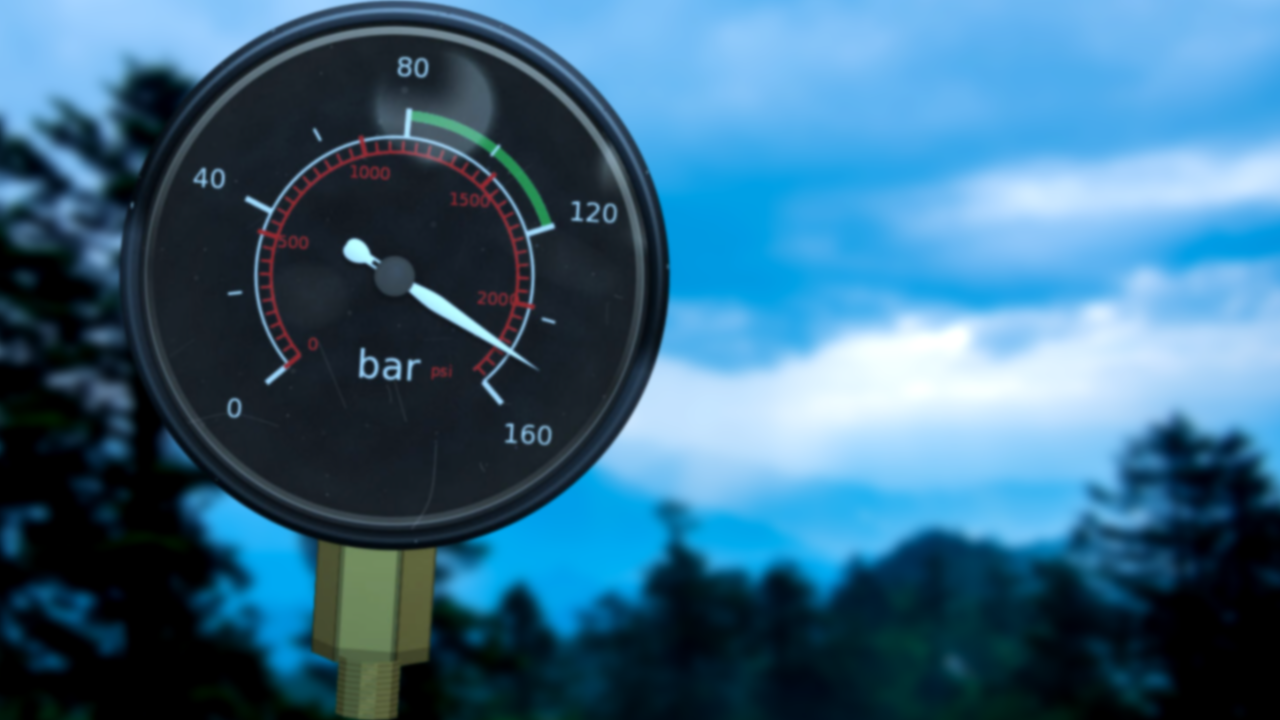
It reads 150 bar
